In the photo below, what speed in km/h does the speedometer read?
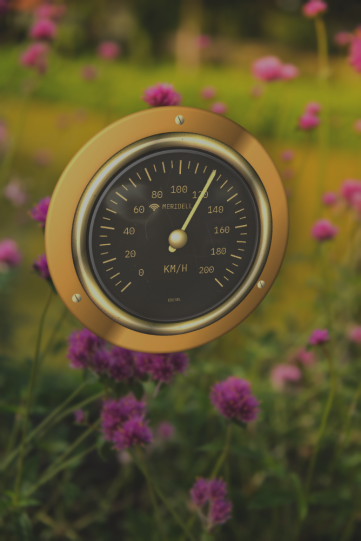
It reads 120 km/h
